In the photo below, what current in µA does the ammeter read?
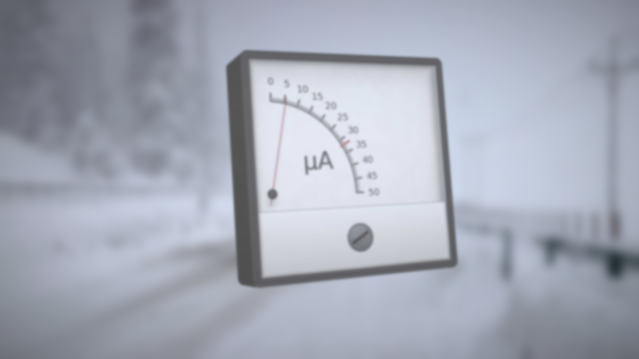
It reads 5 µA
